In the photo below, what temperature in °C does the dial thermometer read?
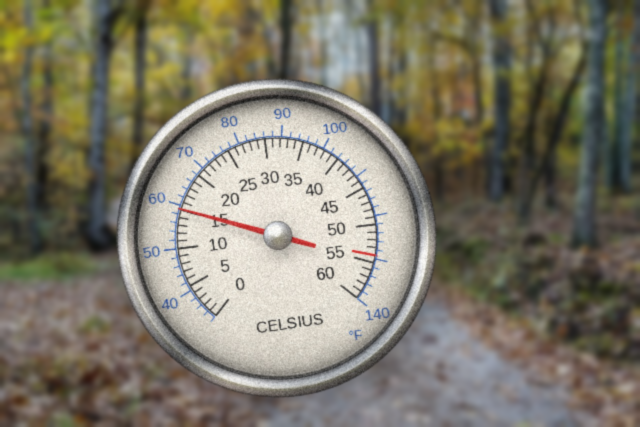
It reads 15 °C
